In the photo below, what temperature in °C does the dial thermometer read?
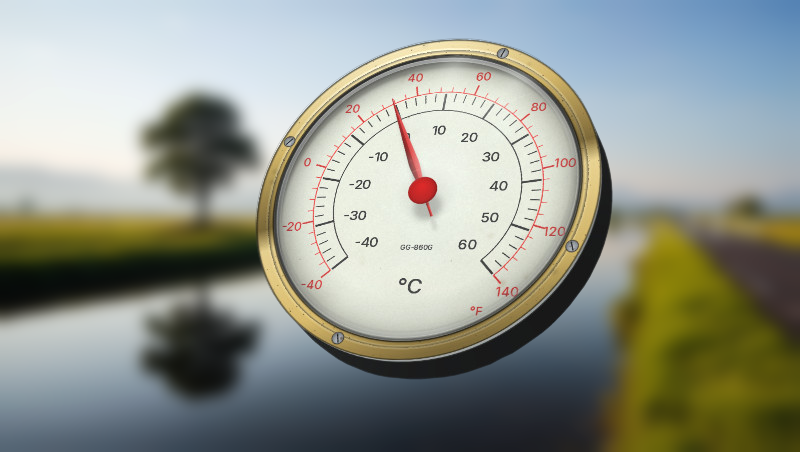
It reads 0 °C
